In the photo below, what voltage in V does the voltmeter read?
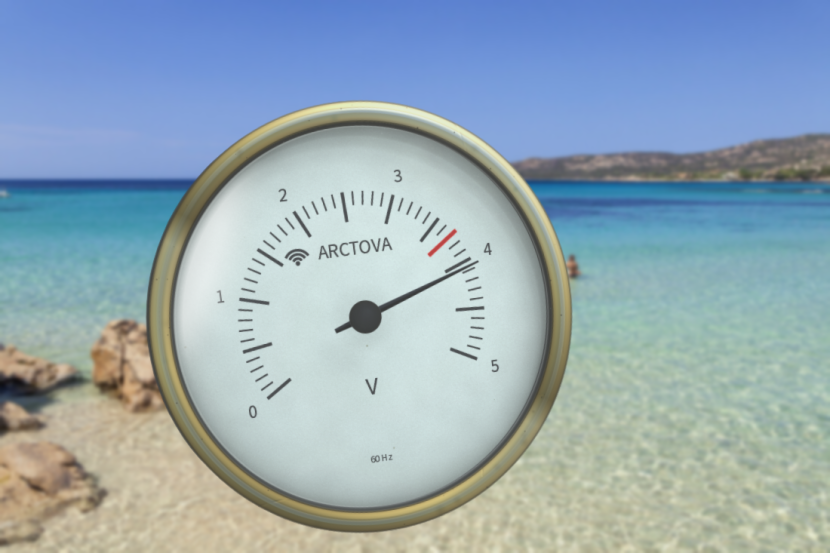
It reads 4.05 V
